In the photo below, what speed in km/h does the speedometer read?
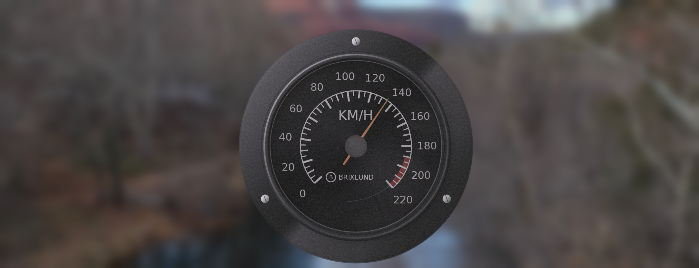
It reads 135 km/h
